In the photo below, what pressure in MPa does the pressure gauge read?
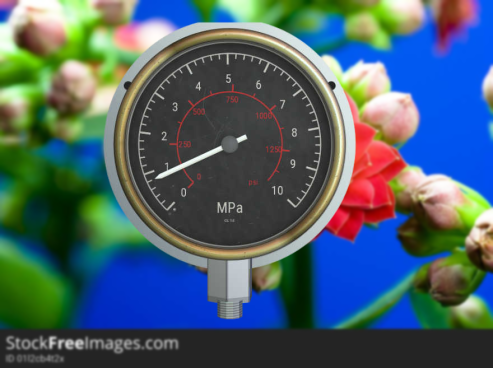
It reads 0.8 MPa
